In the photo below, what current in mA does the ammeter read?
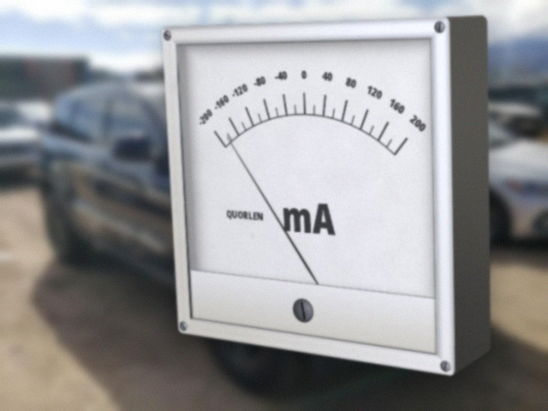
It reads -180 mA
